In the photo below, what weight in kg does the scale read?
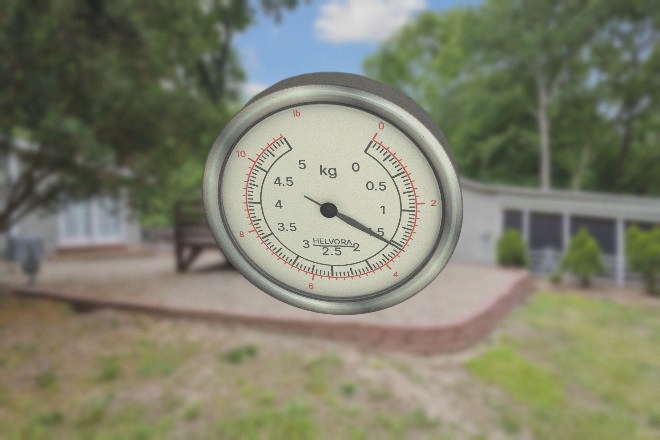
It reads 1.5 kg
